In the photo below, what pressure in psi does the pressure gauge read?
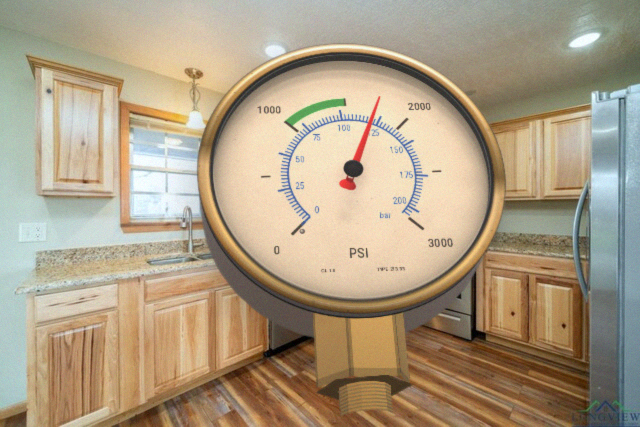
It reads 1750 psi
